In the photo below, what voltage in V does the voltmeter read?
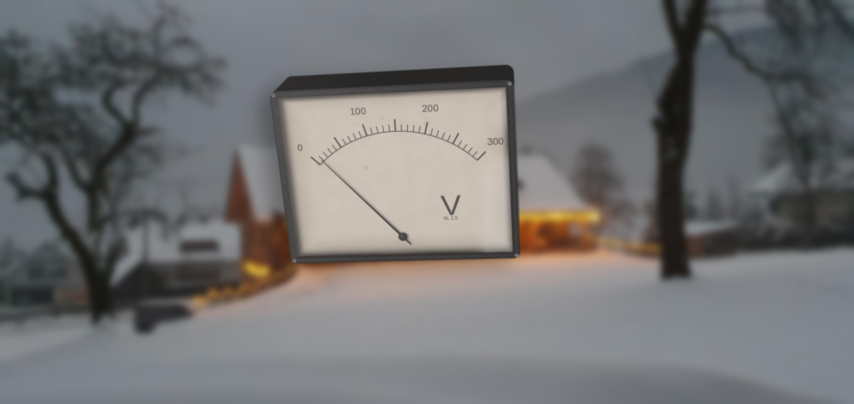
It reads 10 V
